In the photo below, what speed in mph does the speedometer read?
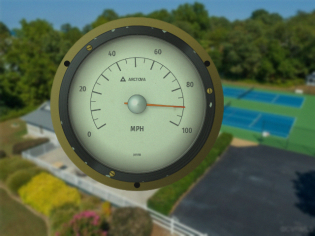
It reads 90 mph
